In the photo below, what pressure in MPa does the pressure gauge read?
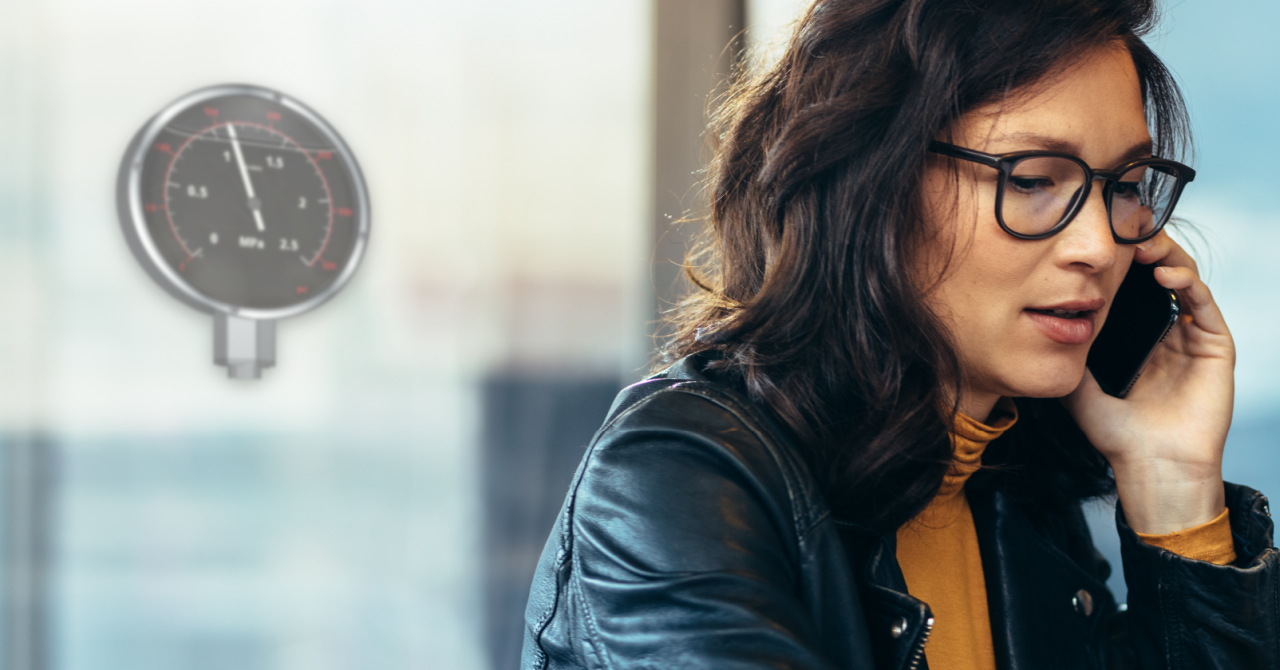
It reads 1.1 MPa
